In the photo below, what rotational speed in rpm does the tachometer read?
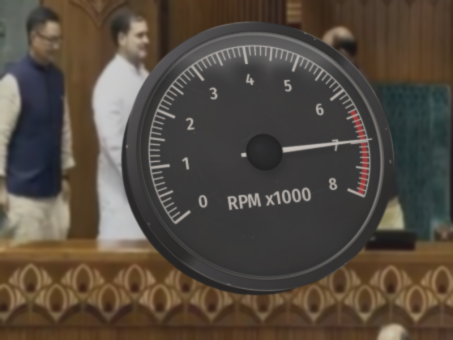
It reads 7000 rpm
